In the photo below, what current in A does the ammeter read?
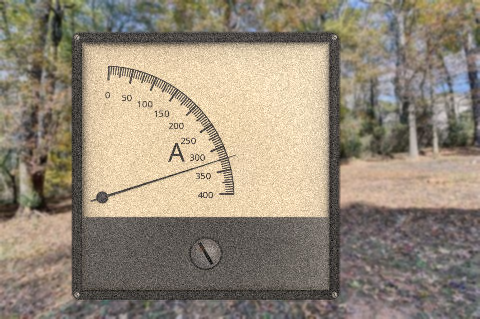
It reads 325 A
